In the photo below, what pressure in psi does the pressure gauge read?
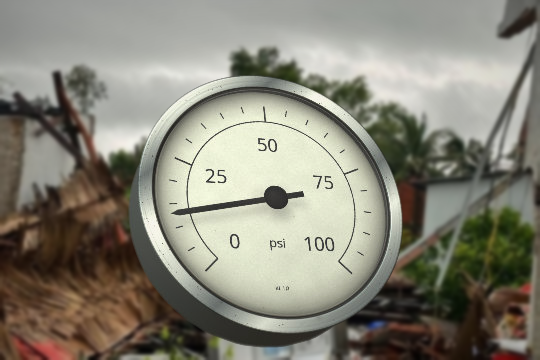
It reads 12.5 psi
